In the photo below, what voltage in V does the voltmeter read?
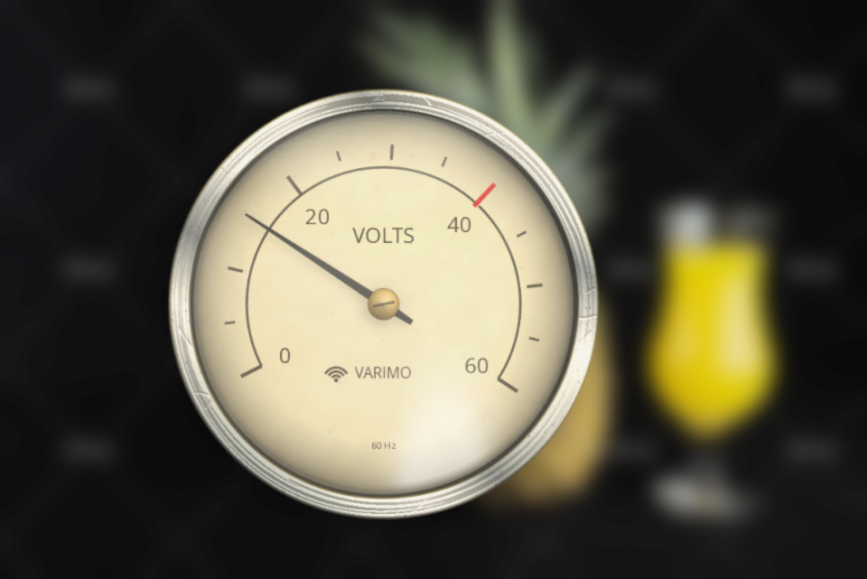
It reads 15 V
